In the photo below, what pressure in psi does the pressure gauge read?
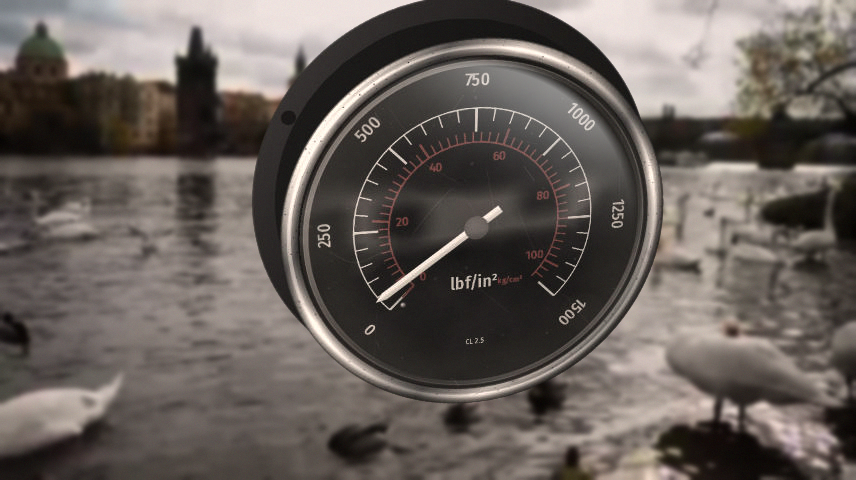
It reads 50 psi
